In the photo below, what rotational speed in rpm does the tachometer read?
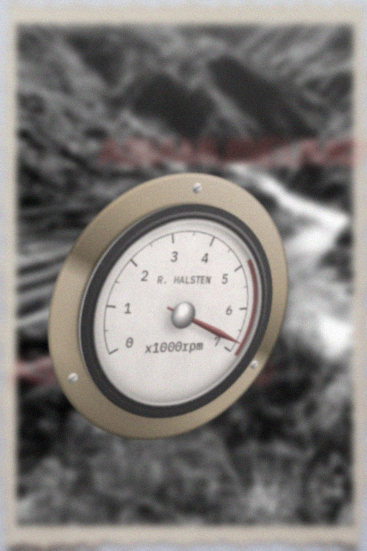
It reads 6750 rpm
